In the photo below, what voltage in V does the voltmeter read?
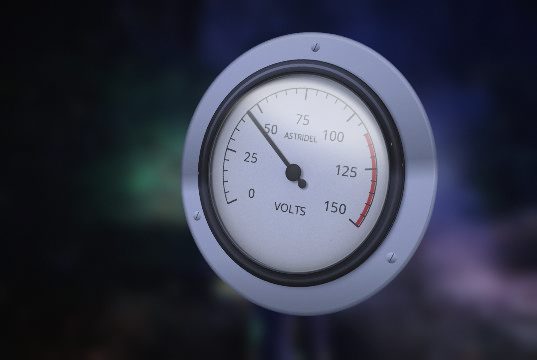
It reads 45 V
